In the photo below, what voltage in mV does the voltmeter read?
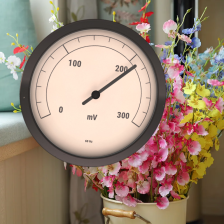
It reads 210 mV
